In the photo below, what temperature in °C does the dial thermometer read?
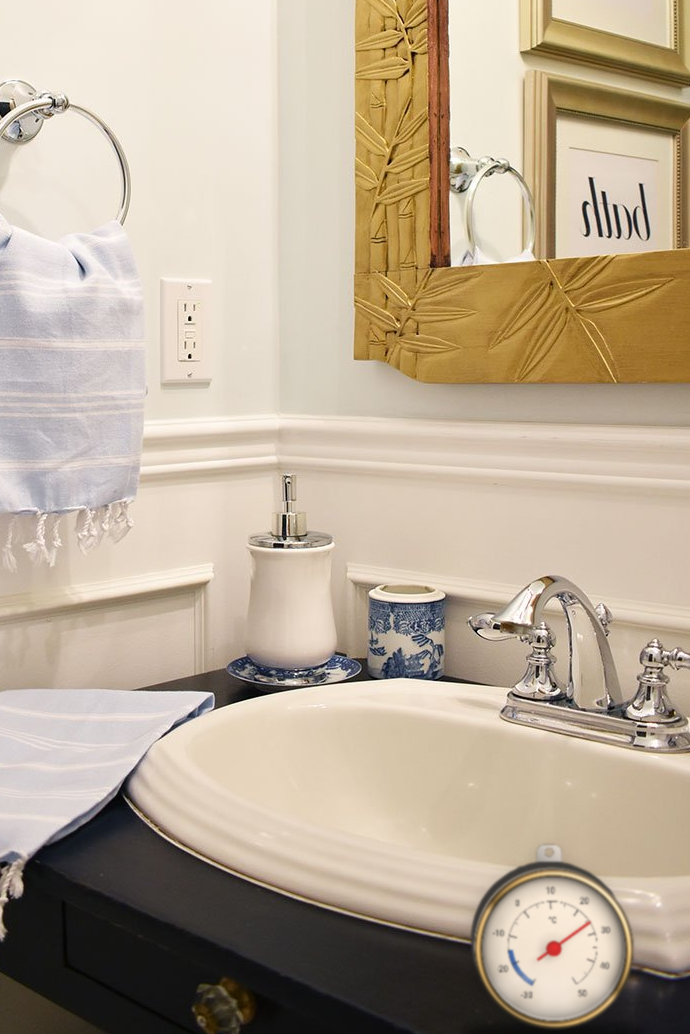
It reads 25 °C
